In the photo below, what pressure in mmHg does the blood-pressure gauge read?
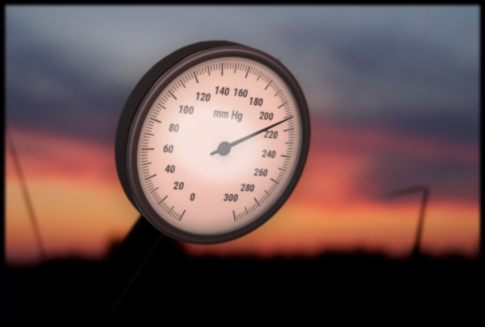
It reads 210 mmHg
